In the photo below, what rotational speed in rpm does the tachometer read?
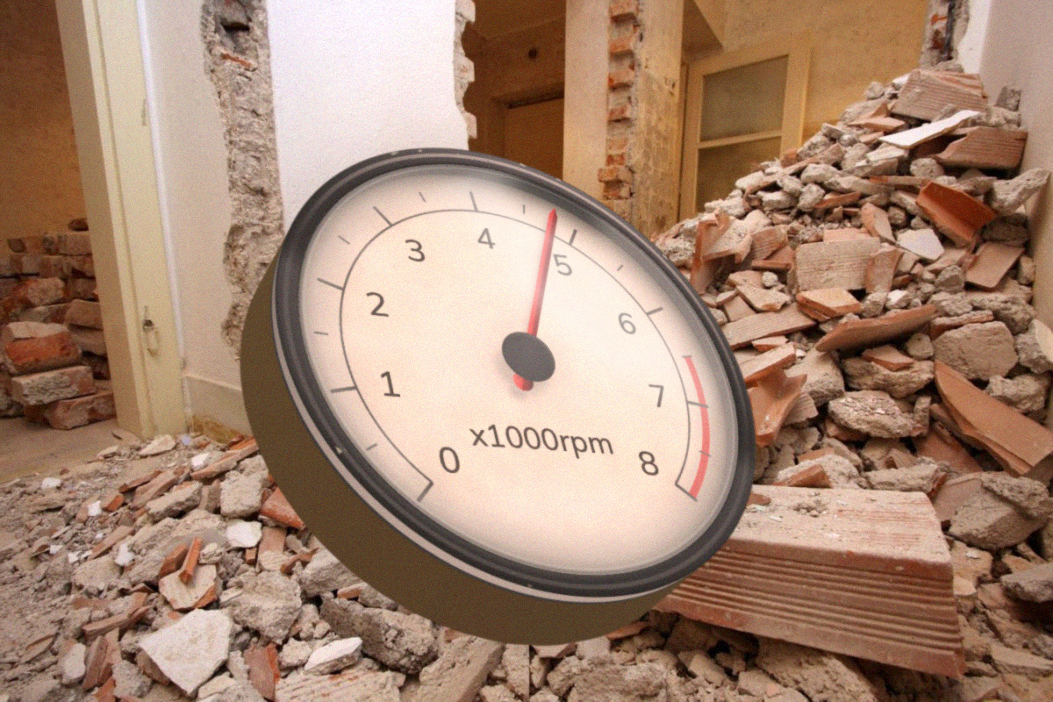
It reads 4750 rpm
